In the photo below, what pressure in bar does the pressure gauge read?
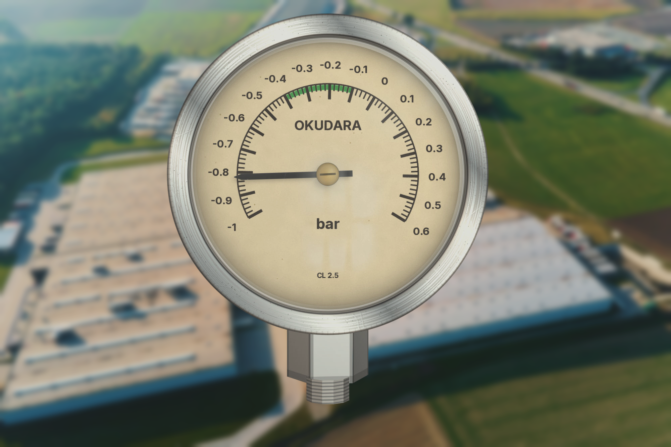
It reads -0.82 bar
